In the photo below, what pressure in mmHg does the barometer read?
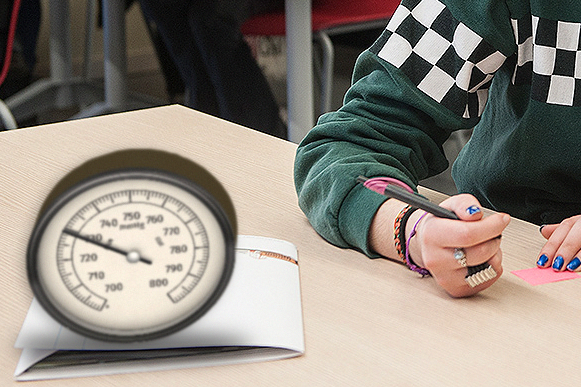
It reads 730 mmHg
